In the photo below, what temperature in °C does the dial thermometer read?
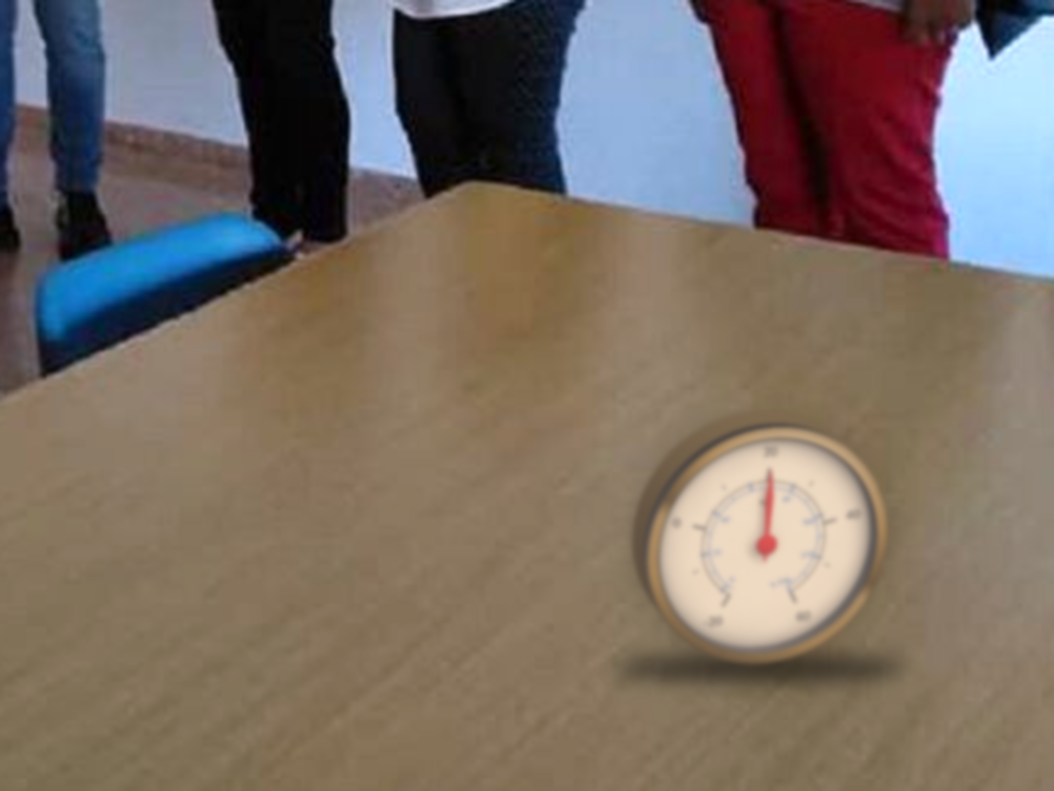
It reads 20 °C
